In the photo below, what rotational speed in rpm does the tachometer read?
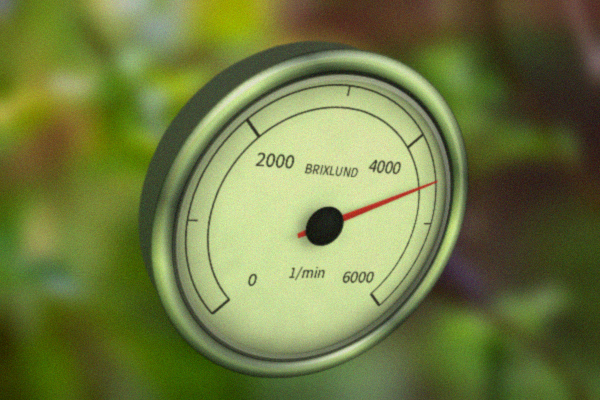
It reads 4500 rpm
